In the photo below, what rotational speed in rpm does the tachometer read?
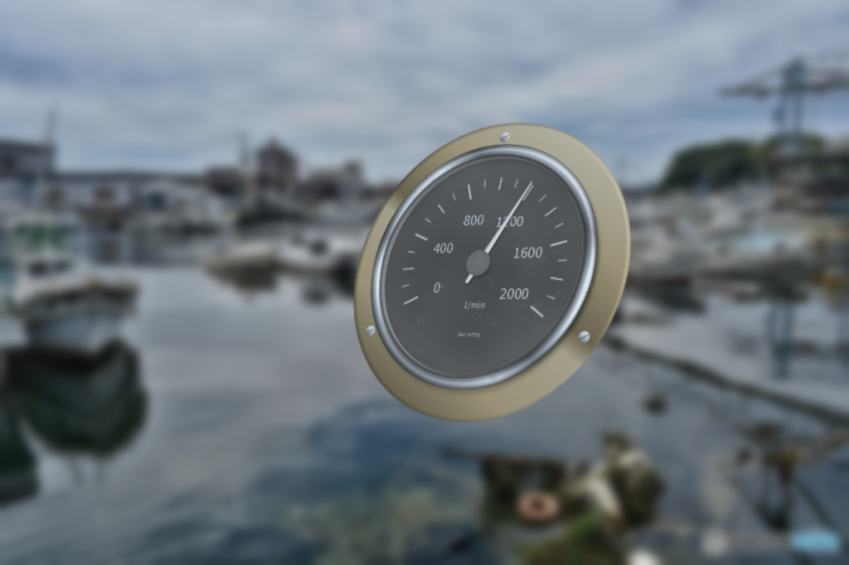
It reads 1200 rpm
